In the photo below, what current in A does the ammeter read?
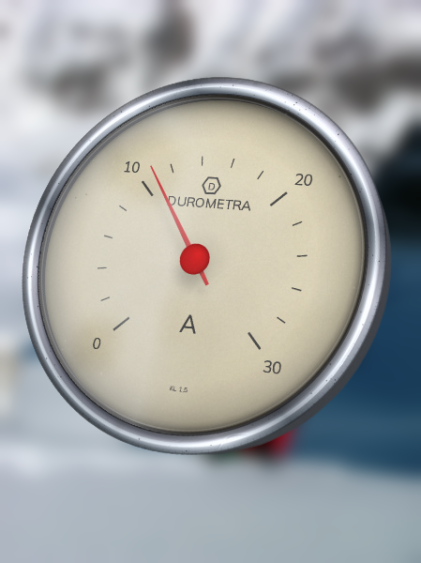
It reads 11 A
